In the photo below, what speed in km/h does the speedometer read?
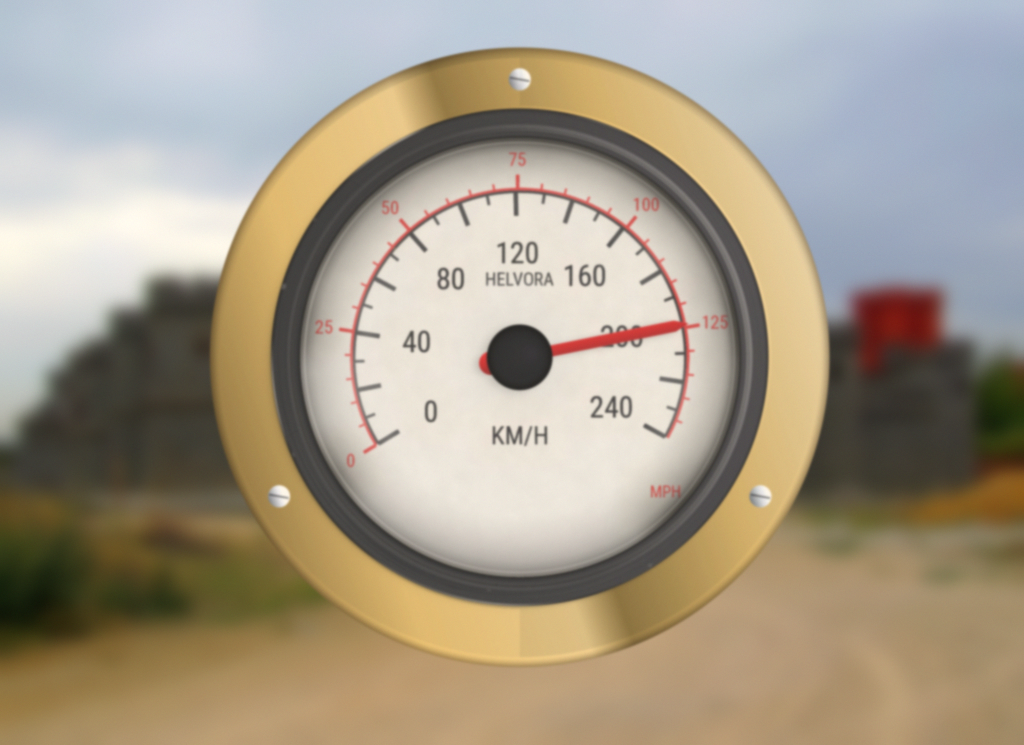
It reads 200 km/h
